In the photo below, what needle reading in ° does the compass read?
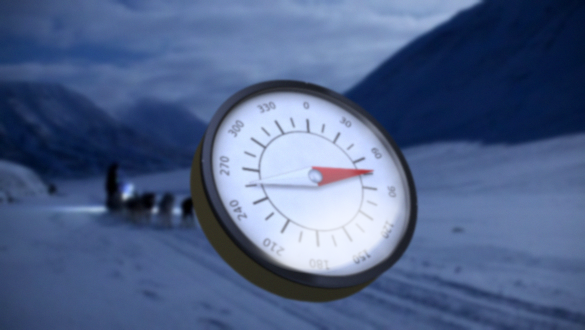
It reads 75 °
